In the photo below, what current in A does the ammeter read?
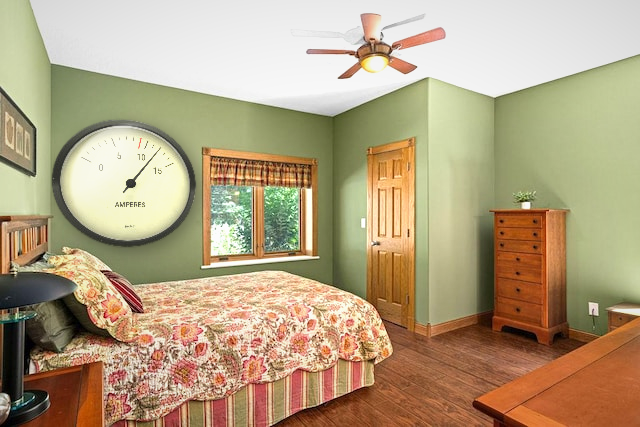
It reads 12 A
